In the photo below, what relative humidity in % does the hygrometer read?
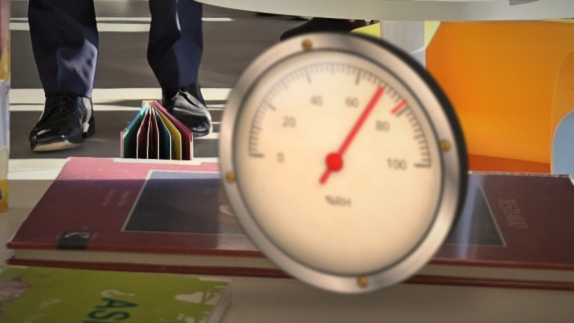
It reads 70 %
